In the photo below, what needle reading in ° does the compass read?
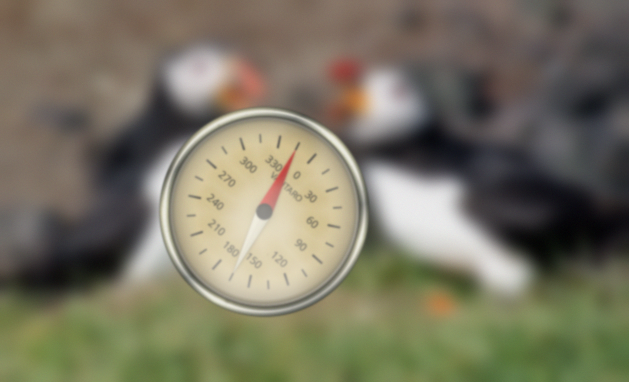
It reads 345 °
